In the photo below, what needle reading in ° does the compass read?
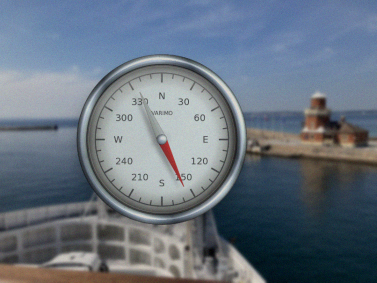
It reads 155 °
